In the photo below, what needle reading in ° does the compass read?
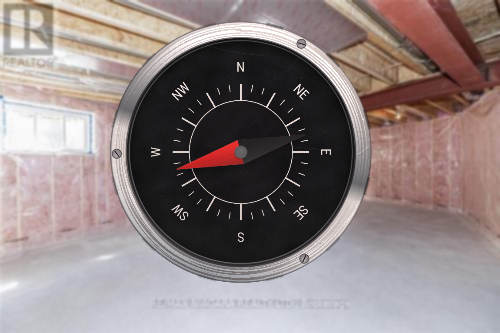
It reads 255 °
